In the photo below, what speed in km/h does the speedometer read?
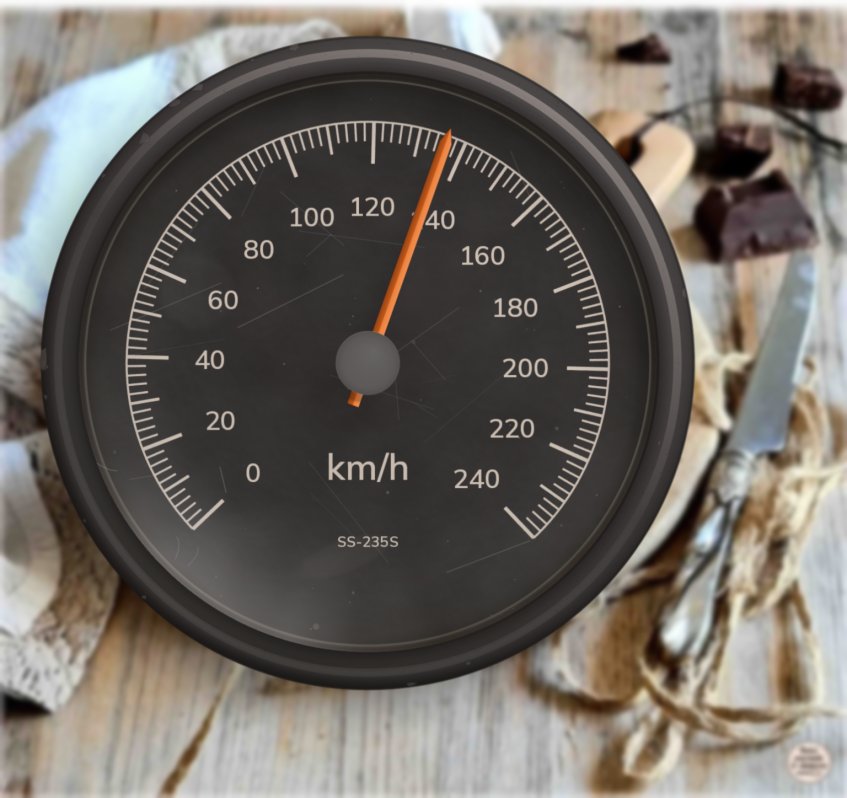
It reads 136 km/h
